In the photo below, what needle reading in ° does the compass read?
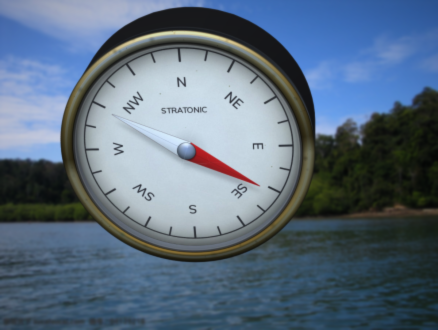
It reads 120 °
